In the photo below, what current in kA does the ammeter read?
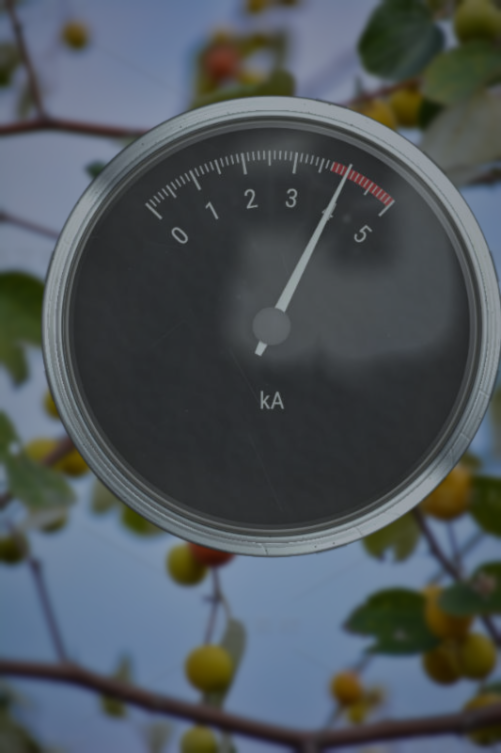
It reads 4 kA
